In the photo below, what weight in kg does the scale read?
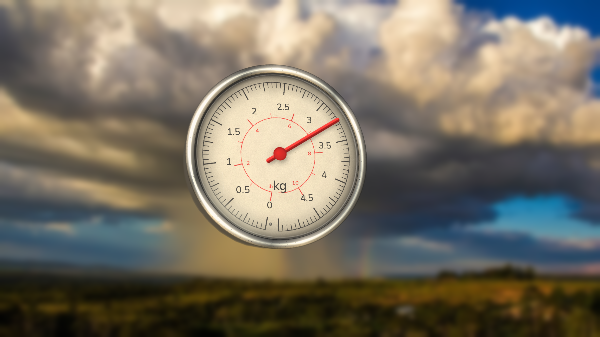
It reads 3.25 kg
